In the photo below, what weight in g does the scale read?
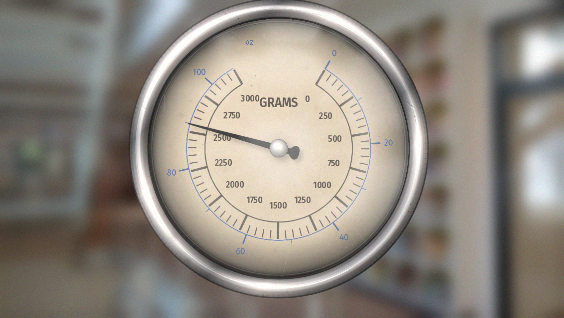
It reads 2550 g
